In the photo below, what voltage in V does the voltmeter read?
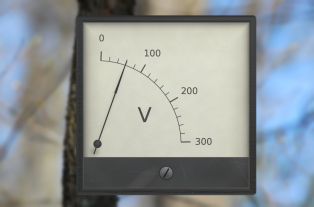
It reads 60 V
